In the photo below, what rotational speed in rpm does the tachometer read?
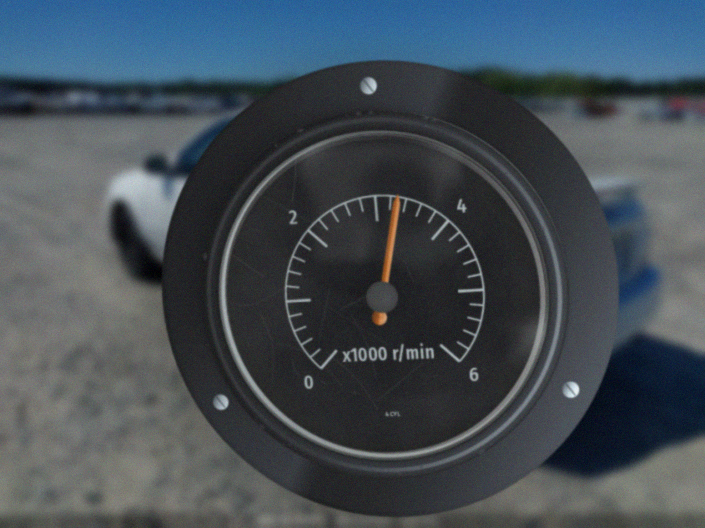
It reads 3300 rpm
